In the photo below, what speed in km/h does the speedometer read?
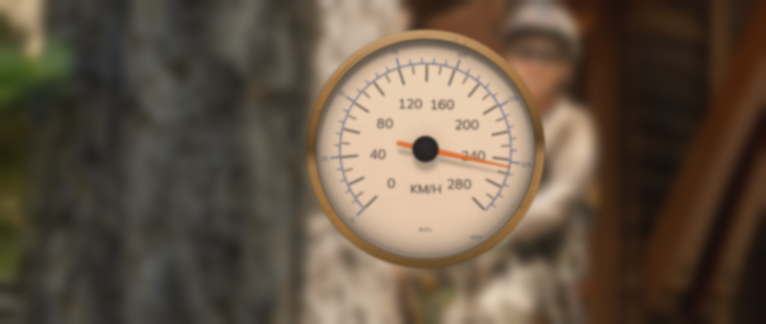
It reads 245 km/h
